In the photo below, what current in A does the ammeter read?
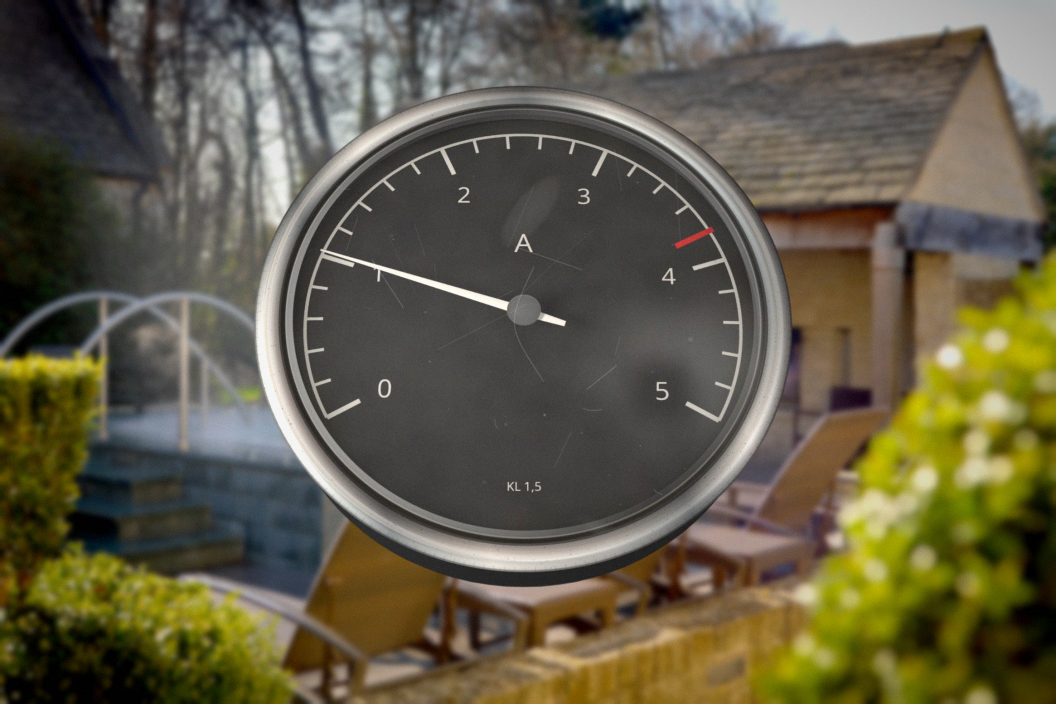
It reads 1 A
